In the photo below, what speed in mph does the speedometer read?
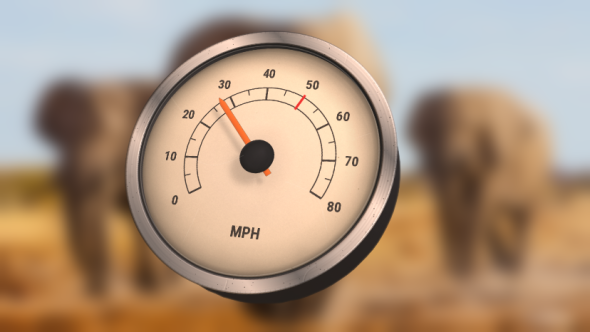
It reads 27.5 mph
